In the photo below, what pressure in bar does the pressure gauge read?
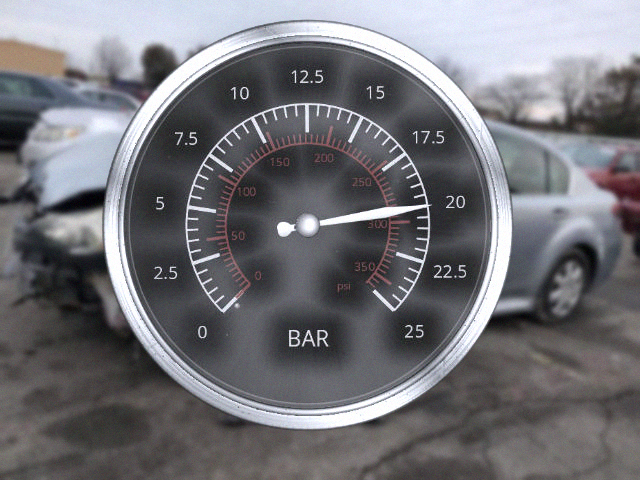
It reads 20 bar
